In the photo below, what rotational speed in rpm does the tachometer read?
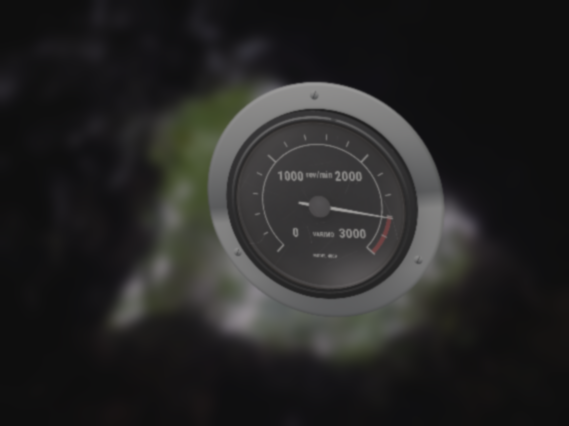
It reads 2600 rpm
